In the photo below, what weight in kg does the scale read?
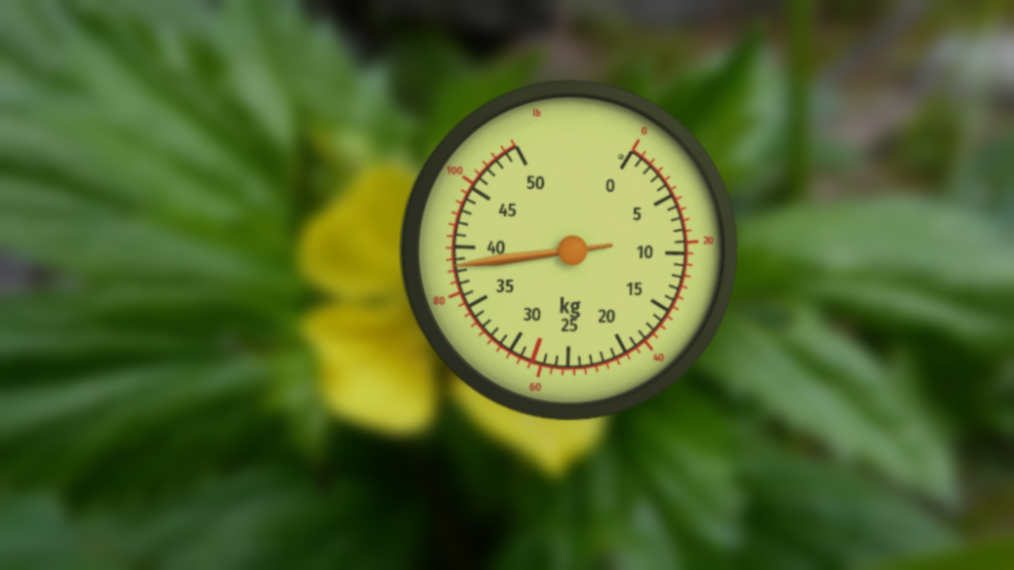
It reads 38.5 kg
